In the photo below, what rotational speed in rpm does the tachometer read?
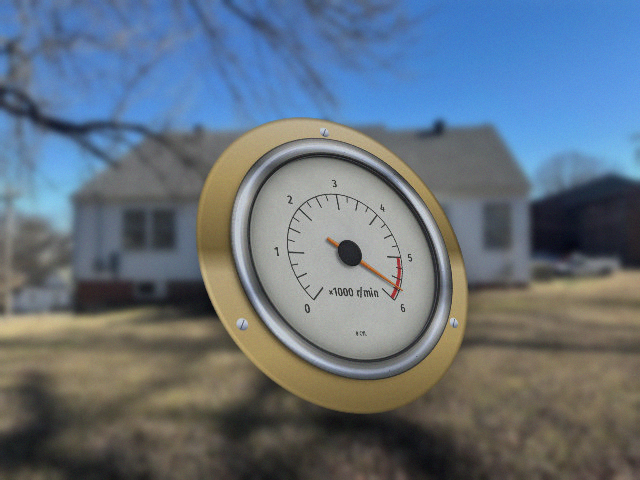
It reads 5750 rpm
